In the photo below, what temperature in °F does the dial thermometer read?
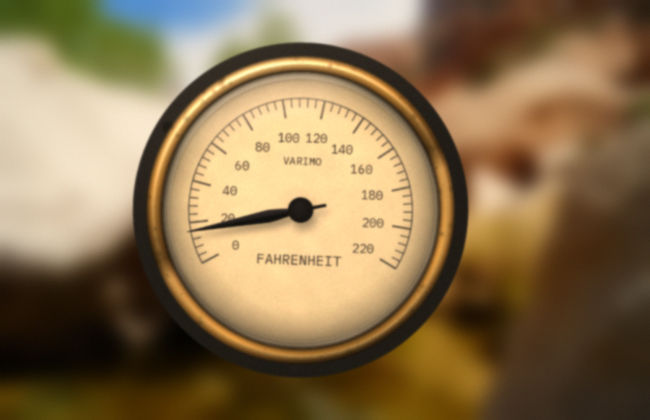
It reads 16 °F
